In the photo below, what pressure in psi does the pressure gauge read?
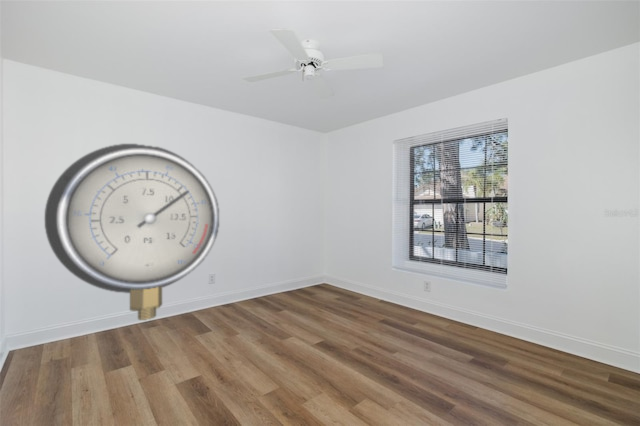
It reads 10.5 psi
